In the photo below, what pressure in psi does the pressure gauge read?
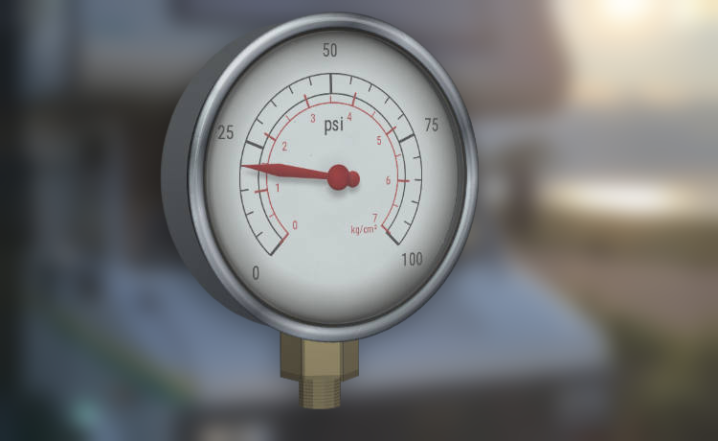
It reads 20 psi
